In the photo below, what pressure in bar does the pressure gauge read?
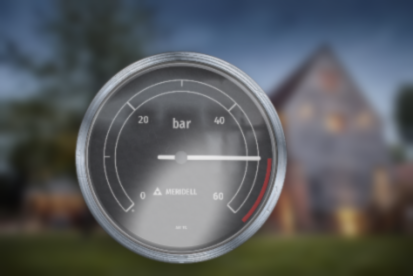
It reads 50 bar
